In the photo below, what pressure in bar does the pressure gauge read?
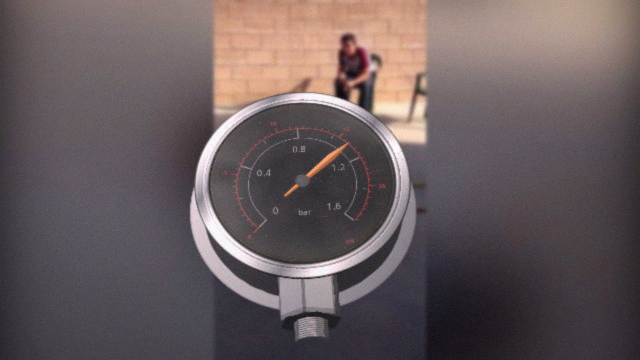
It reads 1.1 bar
